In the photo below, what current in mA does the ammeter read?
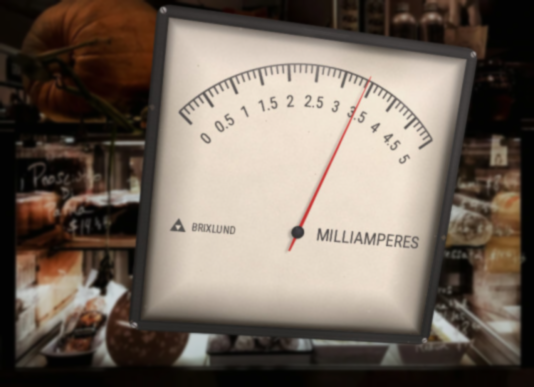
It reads 3.4 mA
